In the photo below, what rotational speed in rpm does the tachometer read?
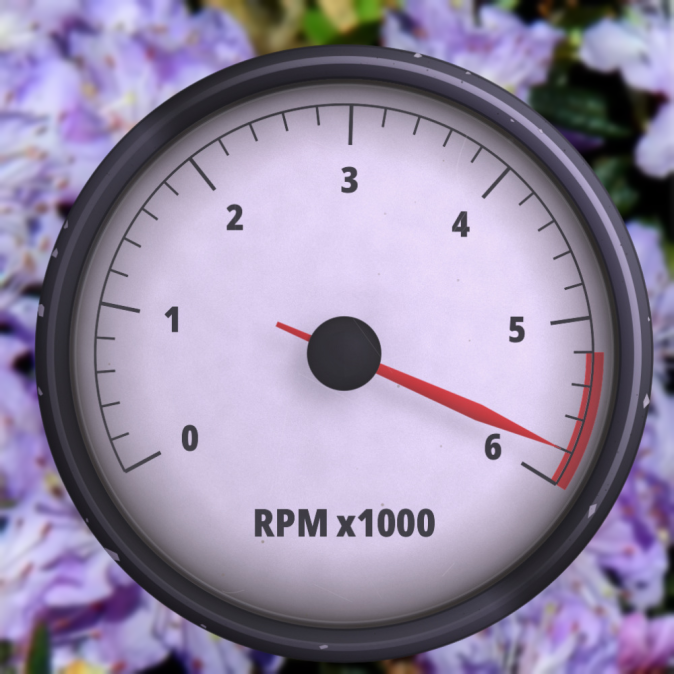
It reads 5800 rpm
